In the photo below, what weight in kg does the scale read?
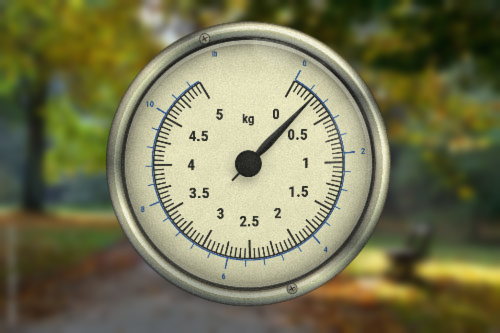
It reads 0.25 kg
